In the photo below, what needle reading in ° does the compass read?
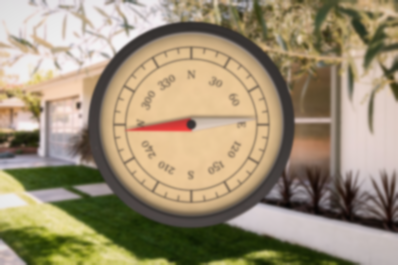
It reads 265 °
